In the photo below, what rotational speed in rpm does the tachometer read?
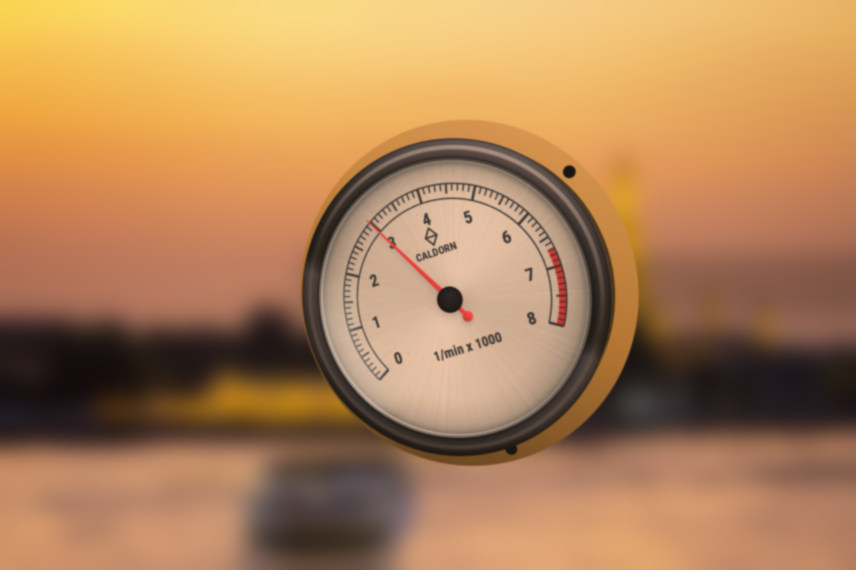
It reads 3000 rpm
